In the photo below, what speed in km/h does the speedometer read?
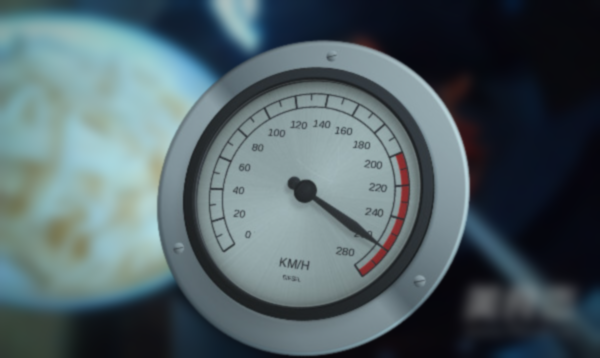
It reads 260 km/h
